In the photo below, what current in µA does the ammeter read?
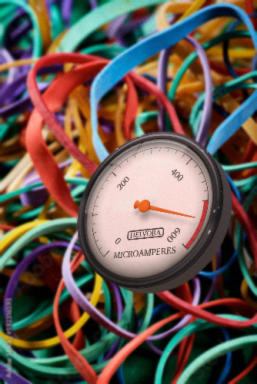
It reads 540 µA
